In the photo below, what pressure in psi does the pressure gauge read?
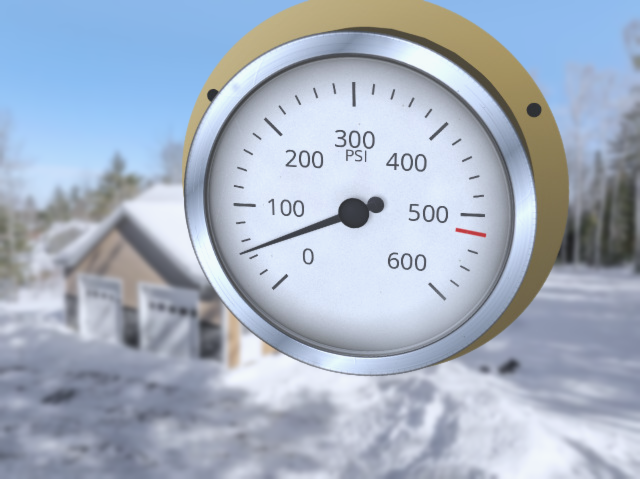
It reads 50 psi
